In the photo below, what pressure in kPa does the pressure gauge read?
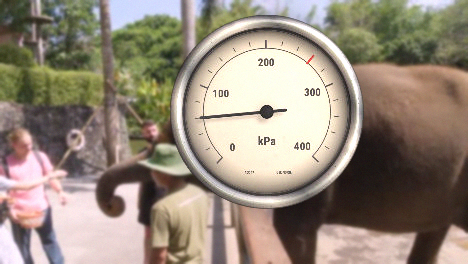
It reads 60 kPa
